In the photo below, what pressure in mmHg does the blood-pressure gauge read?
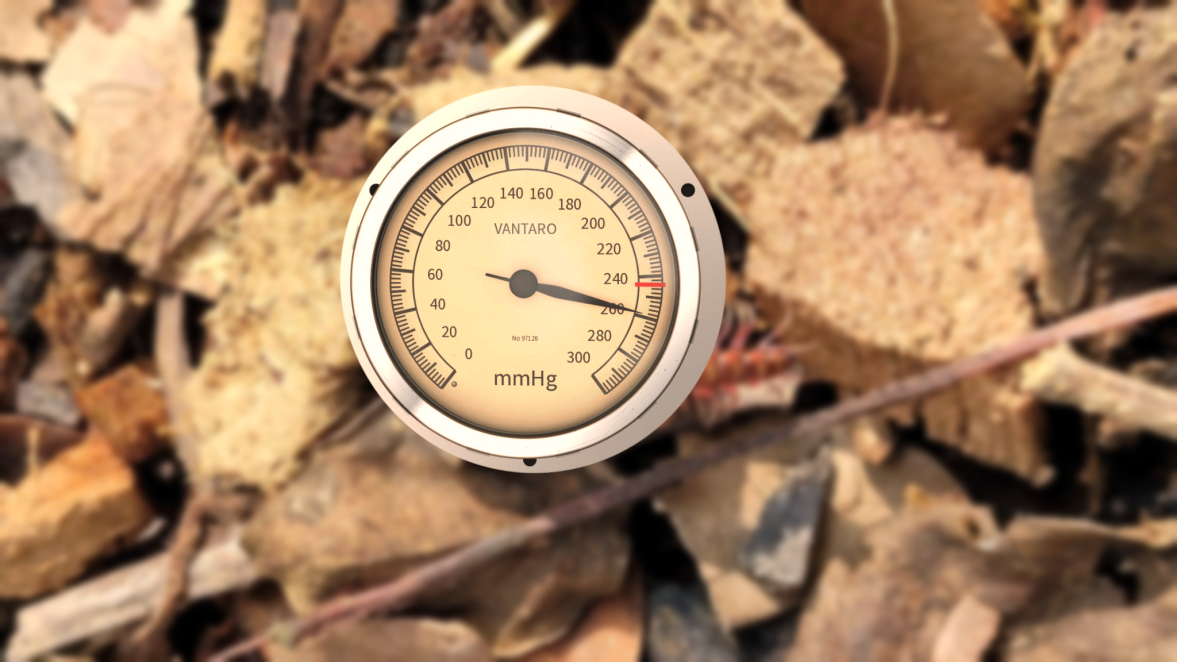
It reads 258 mmHg
